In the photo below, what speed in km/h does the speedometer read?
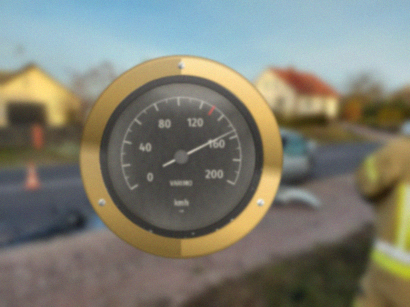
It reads 155 km/h
